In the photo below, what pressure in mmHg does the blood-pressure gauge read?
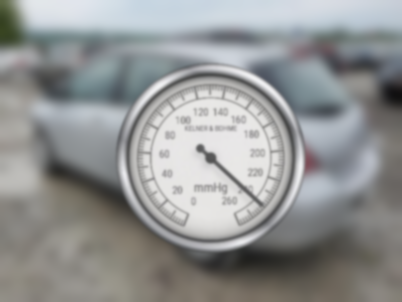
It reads 240 mmHg
